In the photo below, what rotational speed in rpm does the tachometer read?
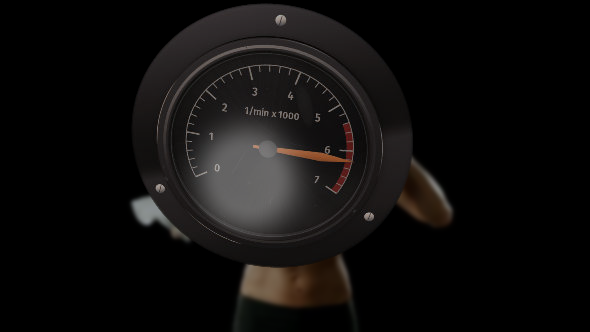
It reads 6200 rpm
